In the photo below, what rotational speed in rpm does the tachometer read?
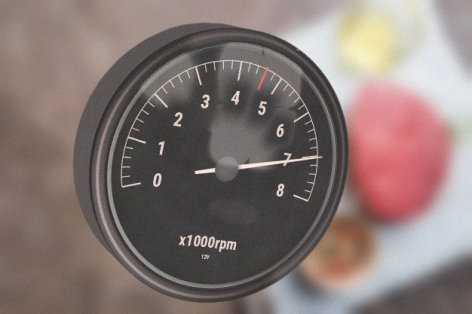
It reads 7000 rpm
